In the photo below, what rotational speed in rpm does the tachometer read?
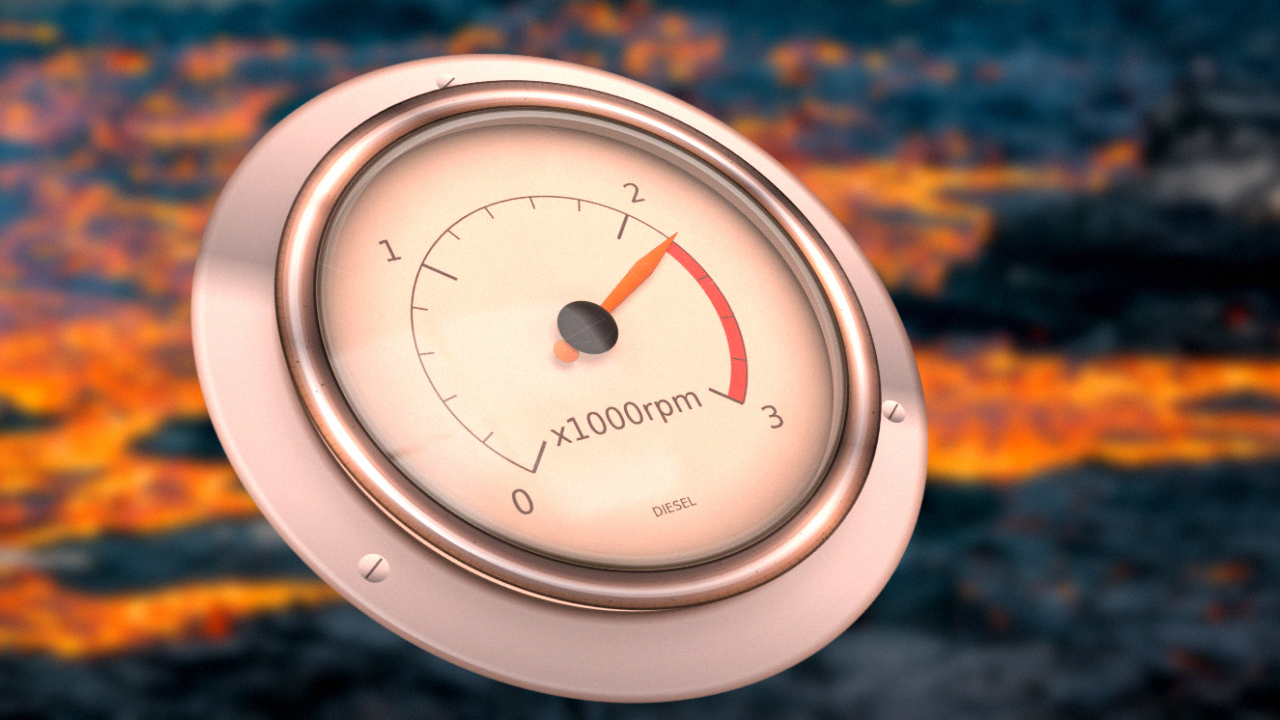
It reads 2200 rpm
